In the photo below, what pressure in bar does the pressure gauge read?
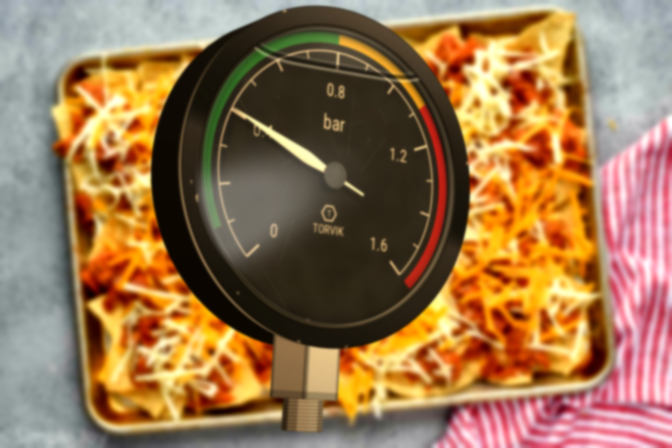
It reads 0.4 bar
